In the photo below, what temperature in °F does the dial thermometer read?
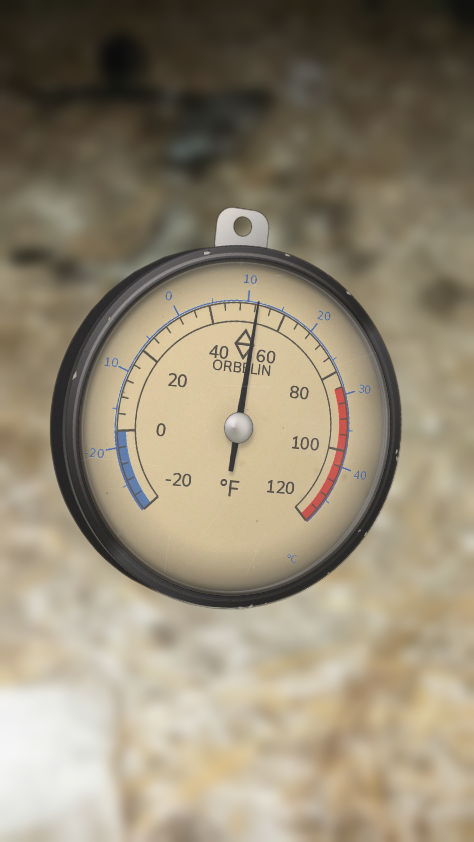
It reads 52 °F
